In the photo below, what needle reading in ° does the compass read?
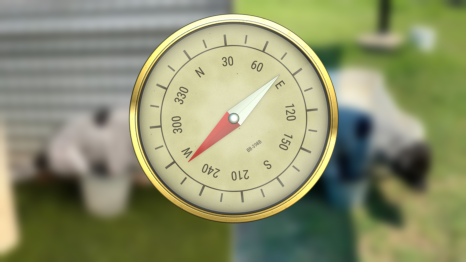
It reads 262.5 °
